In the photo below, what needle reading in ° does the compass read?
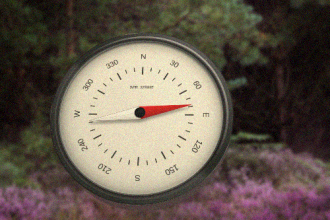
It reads 80 °
